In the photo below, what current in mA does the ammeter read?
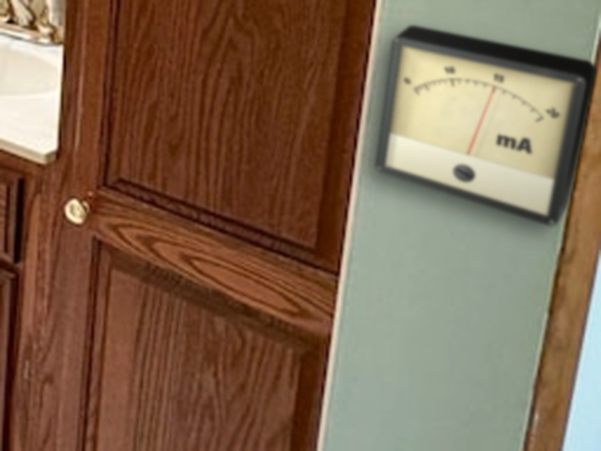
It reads 15 mA
